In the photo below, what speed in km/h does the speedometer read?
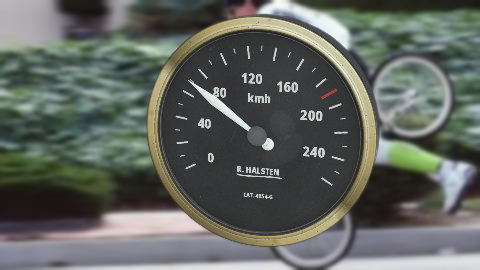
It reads 70 km/h
